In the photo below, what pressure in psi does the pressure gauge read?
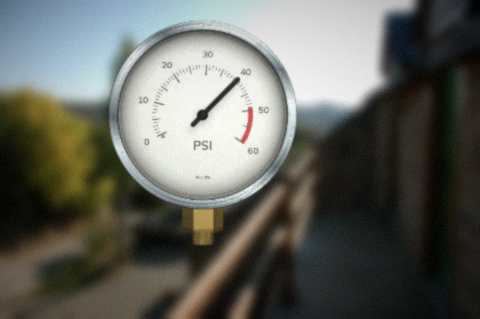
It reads 40 psi
